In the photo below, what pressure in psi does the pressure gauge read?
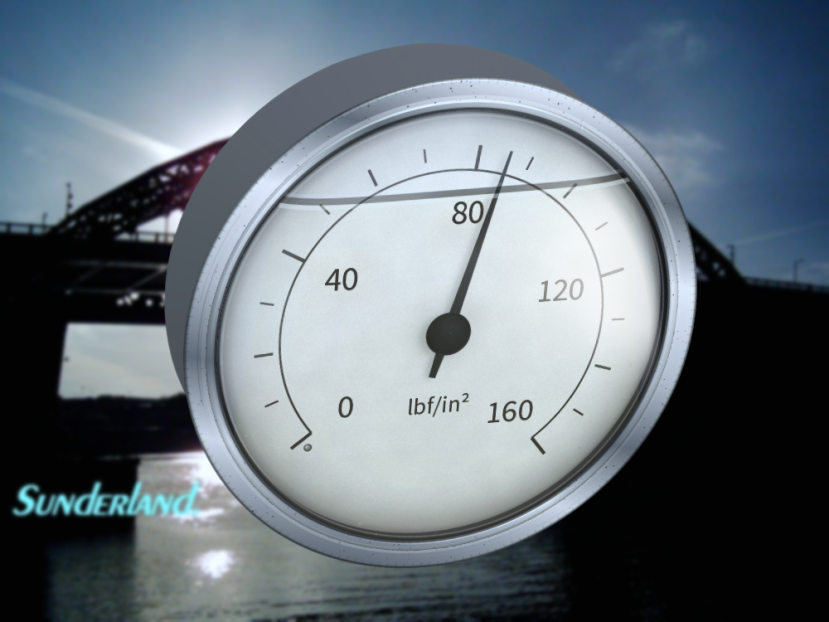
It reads 85 psi
